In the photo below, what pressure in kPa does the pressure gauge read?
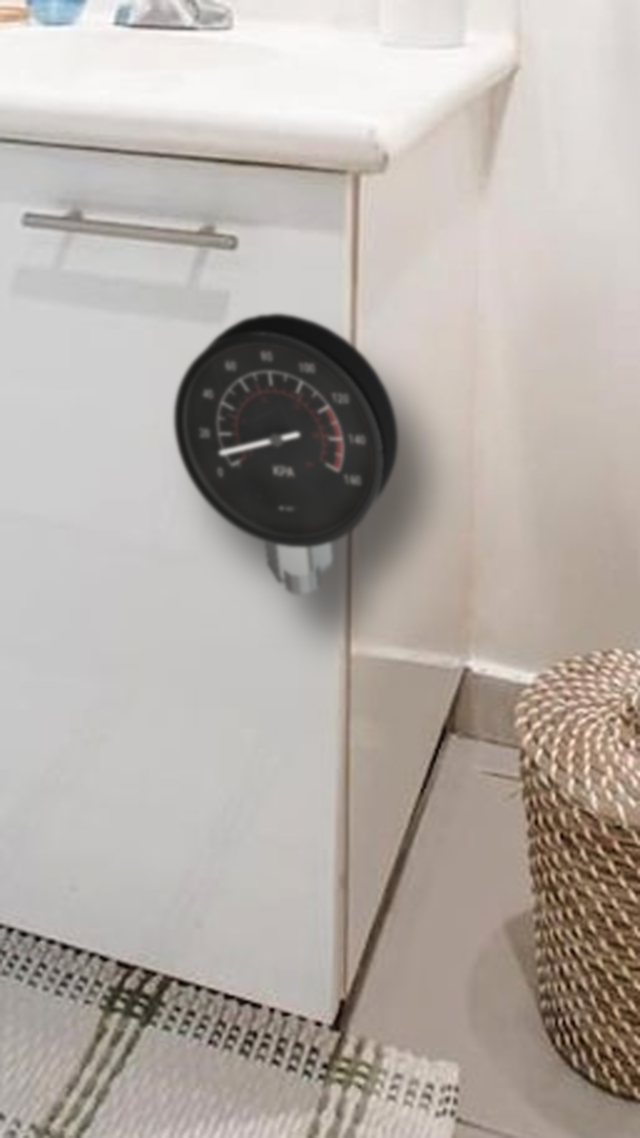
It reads 10 kPa
